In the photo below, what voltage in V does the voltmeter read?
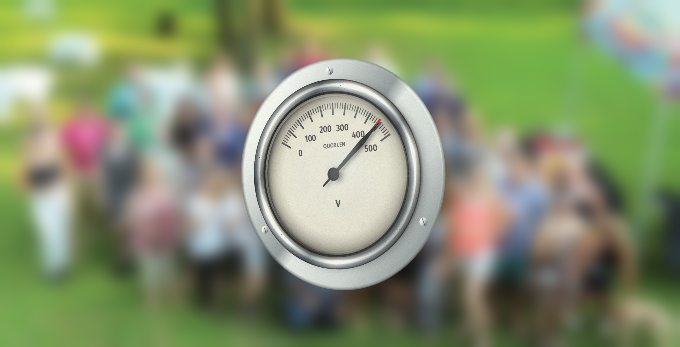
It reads 450 V
